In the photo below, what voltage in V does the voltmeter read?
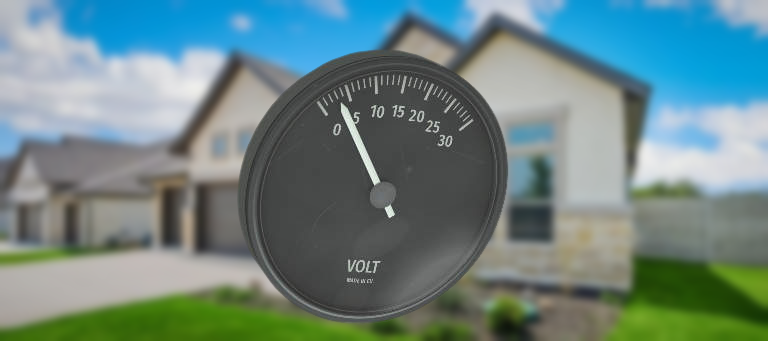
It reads 3 V
